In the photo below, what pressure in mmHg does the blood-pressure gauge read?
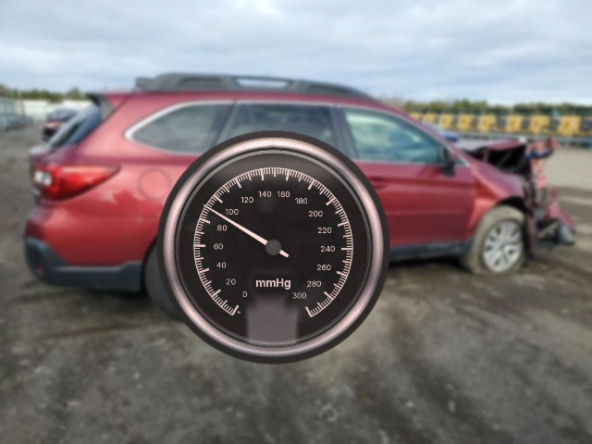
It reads 90 mmHg
